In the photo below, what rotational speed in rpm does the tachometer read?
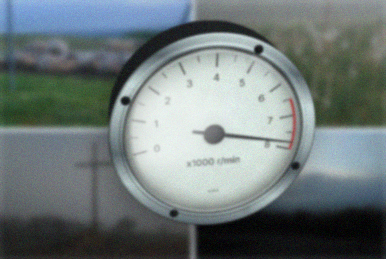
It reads 7750 rpm
